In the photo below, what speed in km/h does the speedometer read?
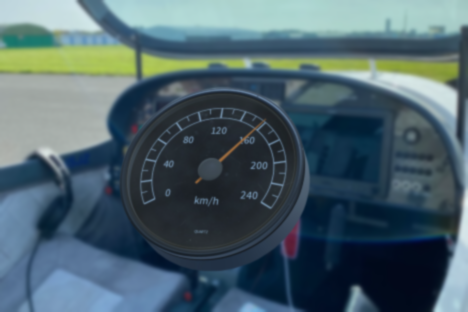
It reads 160 km/h
